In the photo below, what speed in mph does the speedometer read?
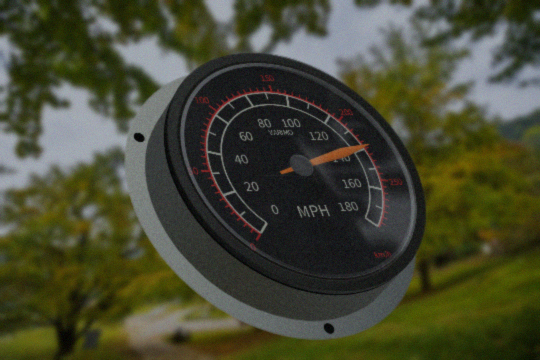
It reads 140 mph
